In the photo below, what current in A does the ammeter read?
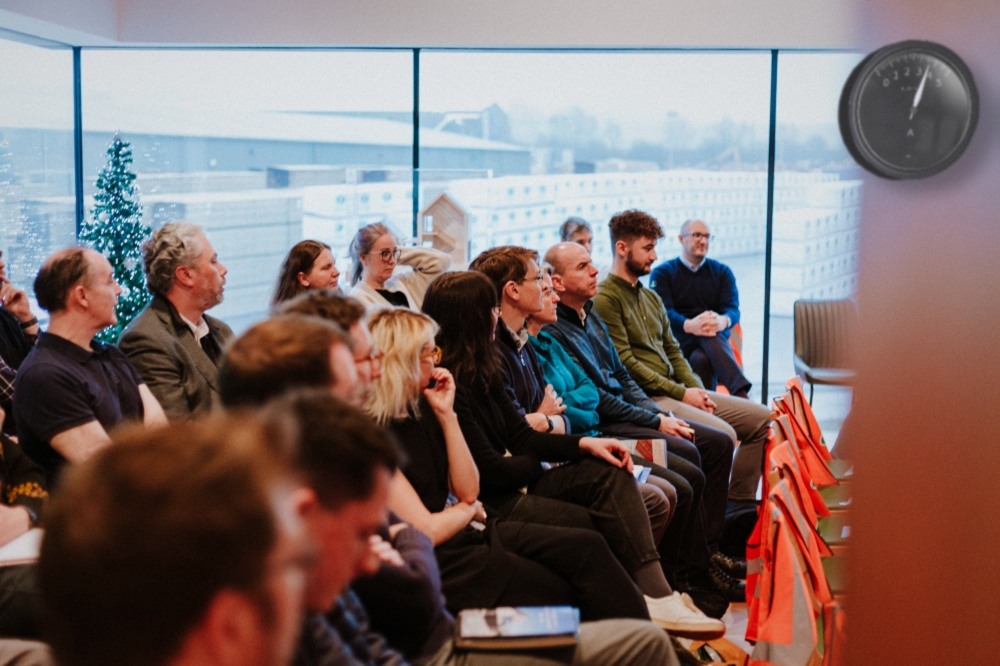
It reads 3.5 A
